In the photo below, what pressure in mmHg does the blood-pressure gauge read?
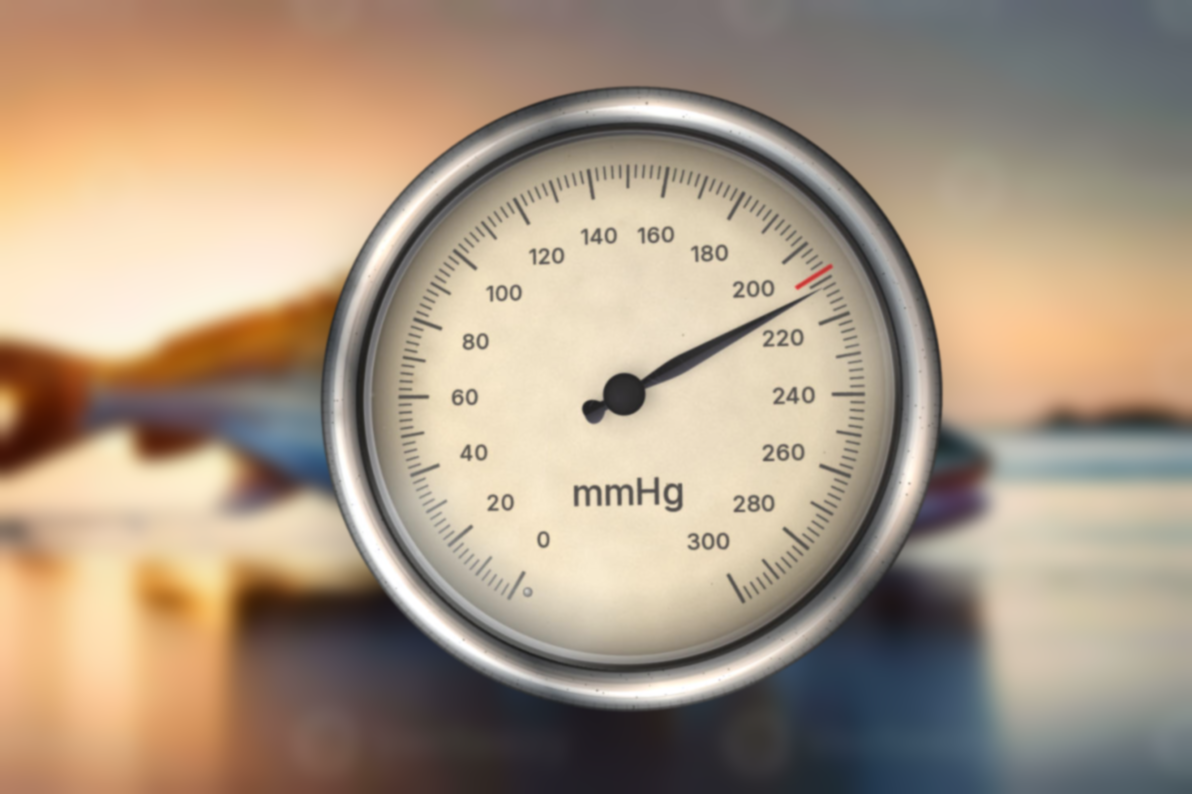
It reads 212 mmHg
